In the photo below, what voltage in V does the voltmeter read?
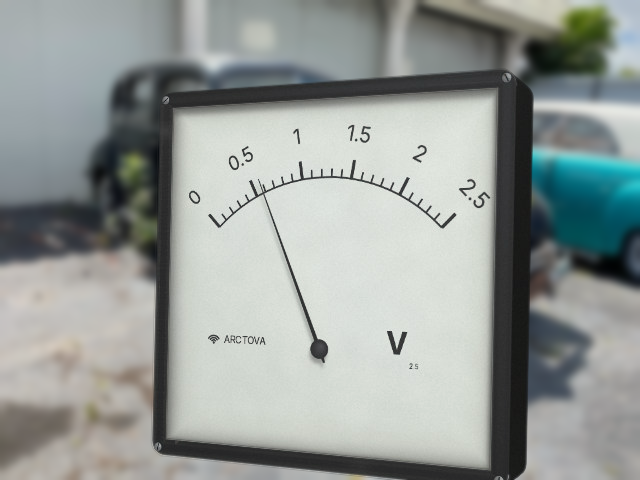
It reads 0.6 V
